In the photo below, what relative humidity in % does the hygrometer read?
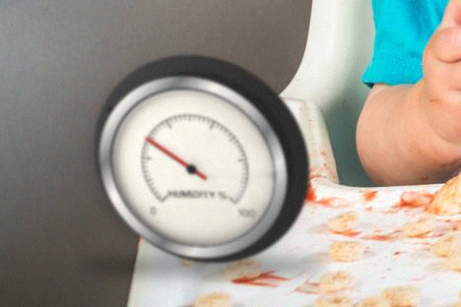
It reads 30 %
